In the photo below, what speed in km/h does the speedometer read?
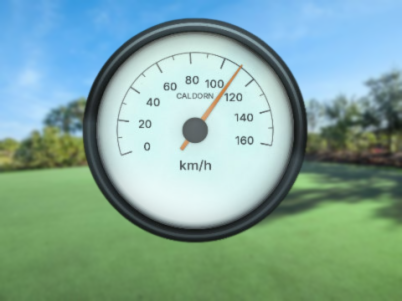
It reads 110 km/h
